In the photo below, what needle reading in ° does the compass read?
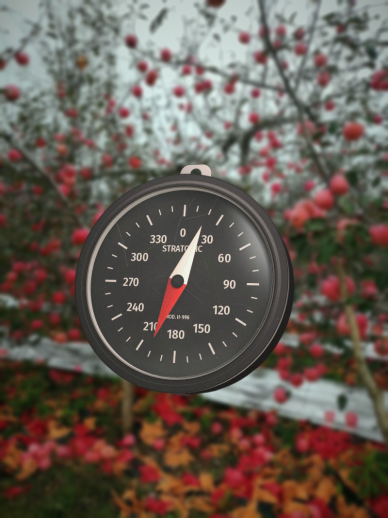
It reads 200 °
